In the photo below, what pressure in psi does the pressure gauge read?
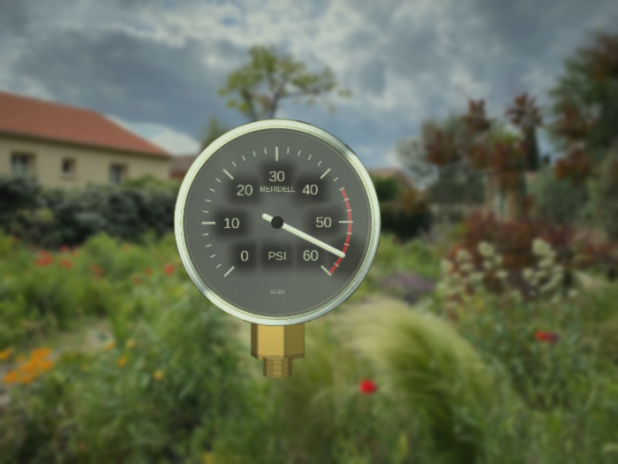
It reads 56 psi
